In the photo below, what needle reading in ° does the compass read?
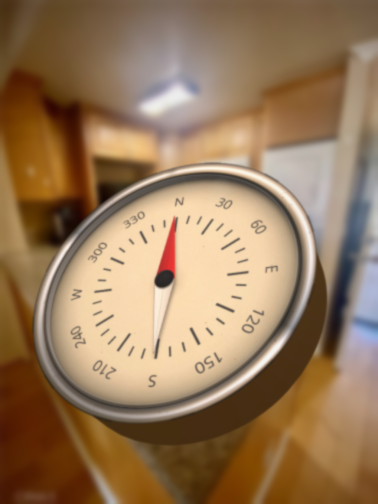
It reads 0 °
